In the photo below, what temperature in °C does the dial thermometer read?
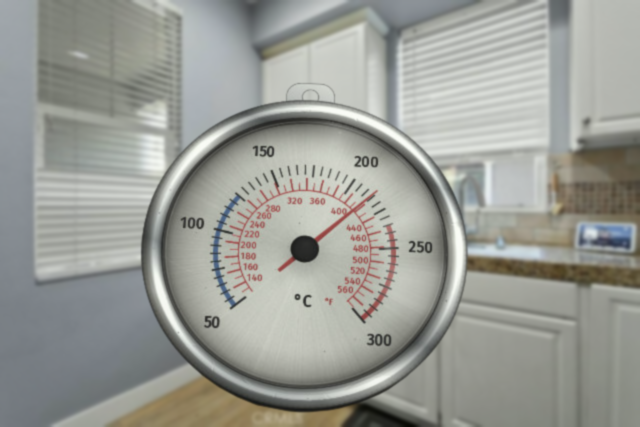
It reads 215 °C
